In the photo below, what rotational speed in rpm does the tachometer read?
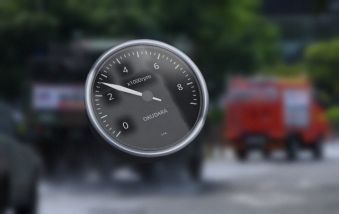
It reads 2600 rpm
